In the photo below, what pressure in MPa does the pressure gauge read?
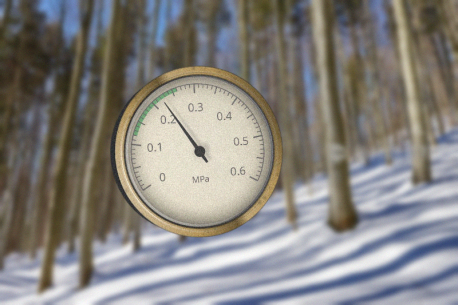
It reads 0.22 MPa
